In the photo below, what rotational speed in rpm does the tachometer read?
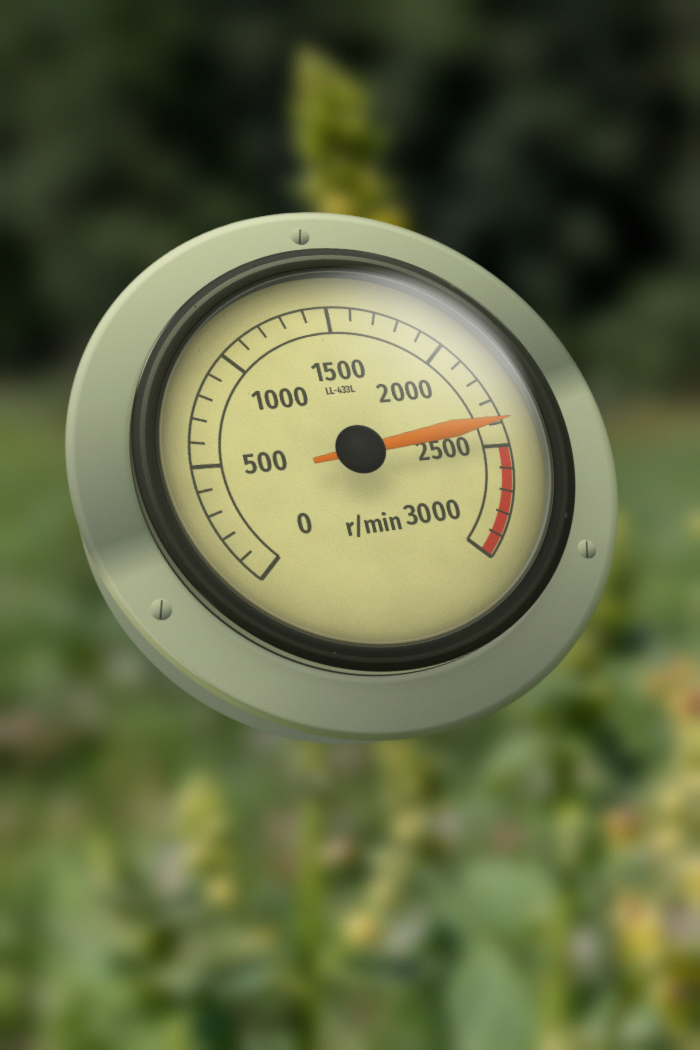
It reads 2400 rpm
